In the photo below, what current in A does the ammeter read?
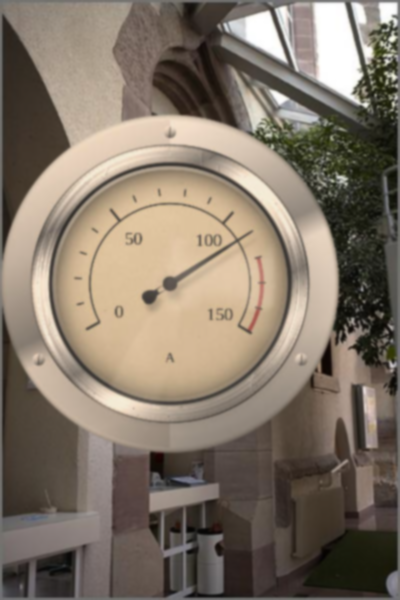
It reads 110 A
